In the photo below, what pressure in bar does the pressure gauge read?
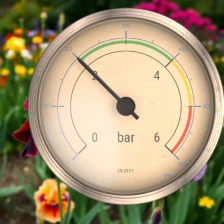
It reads 2 bar
